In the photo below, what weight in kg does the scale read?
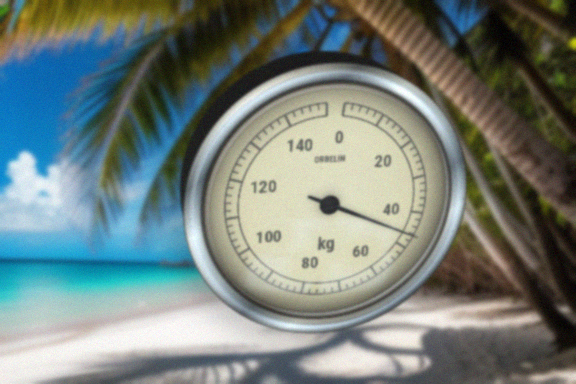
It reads 46 kg
